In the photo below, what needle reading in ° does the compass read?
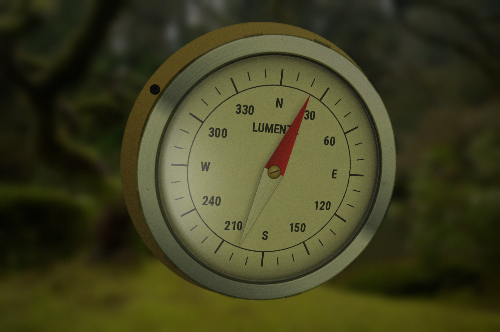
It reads 20 °
